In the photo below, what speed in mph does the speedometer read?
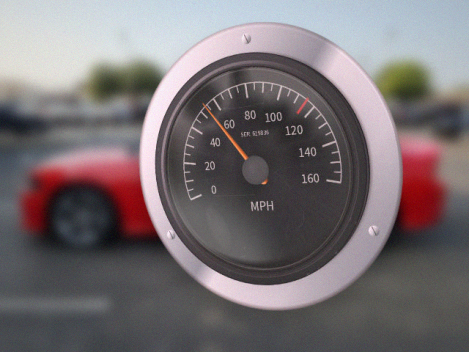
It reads 55 mph
